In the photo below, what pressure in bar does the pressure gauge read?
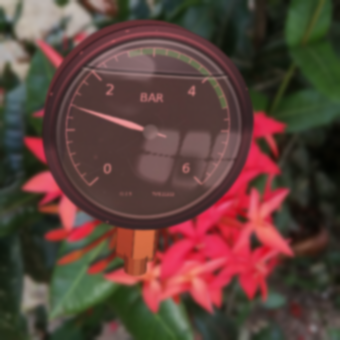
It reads 1.4 bar
